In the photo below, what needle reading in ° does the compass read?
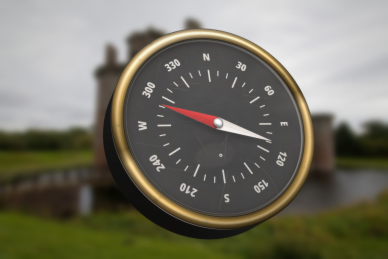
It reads 290 °
